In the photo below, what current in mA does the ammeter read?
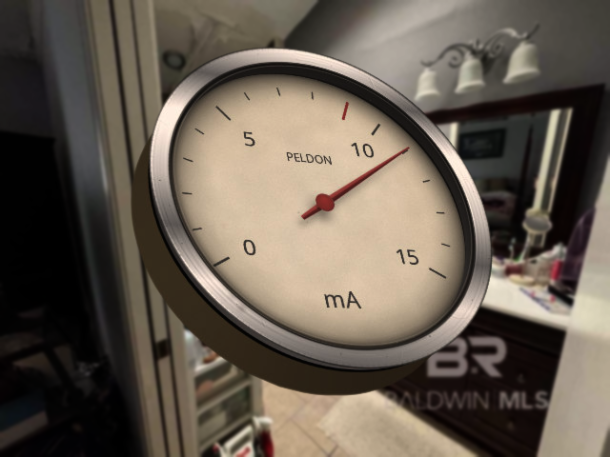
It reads 11 mA
